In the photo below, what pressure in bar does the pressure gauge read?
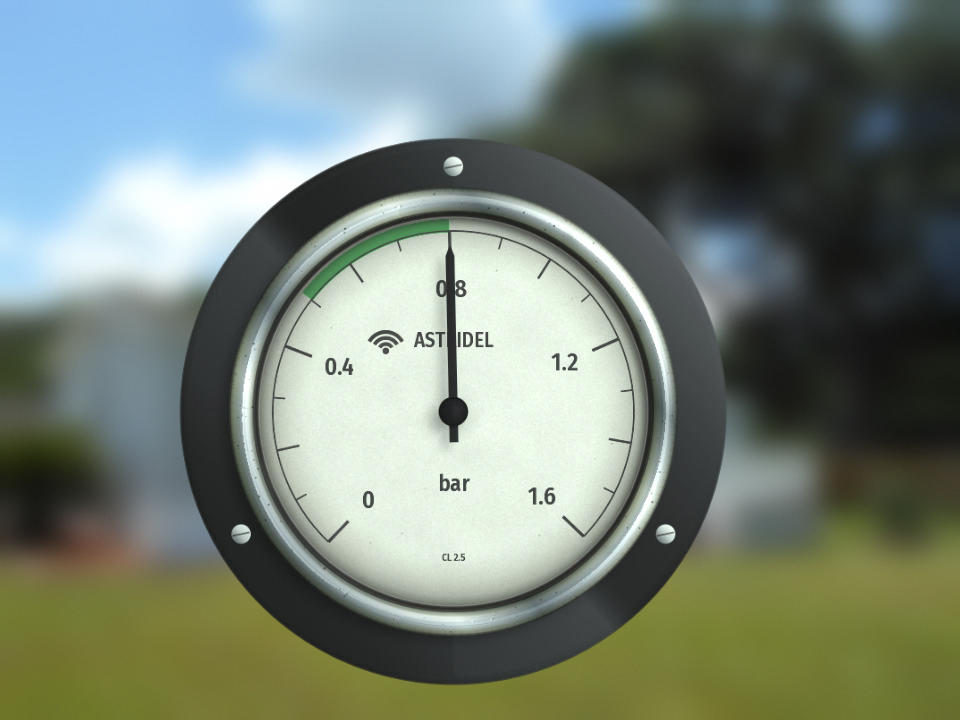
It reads 0.8 bar
